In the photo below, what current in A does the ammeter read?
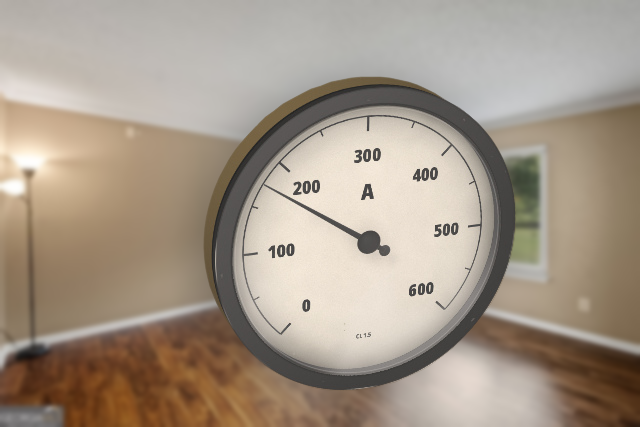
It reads 175 A
